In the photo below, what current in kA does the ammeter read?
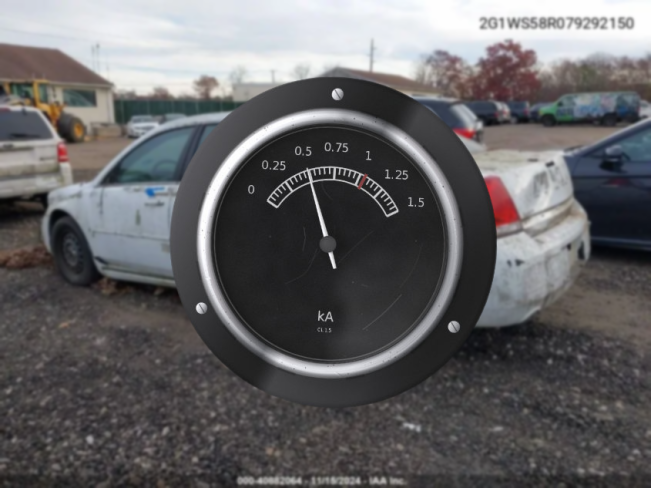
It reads 0.5 kA
